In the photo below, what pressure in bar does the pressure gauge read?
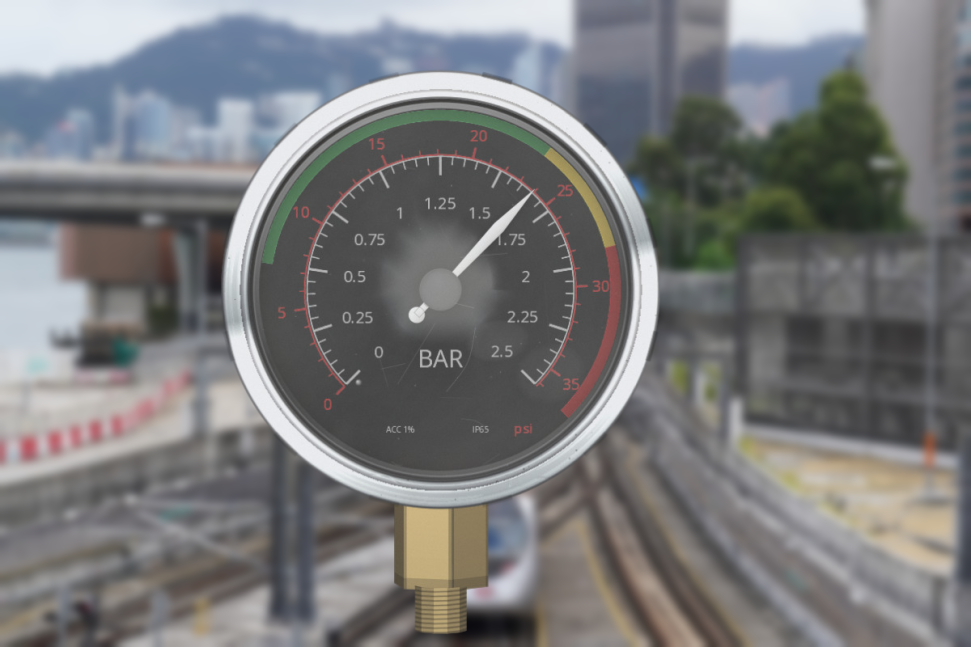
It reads 1.65 bar
